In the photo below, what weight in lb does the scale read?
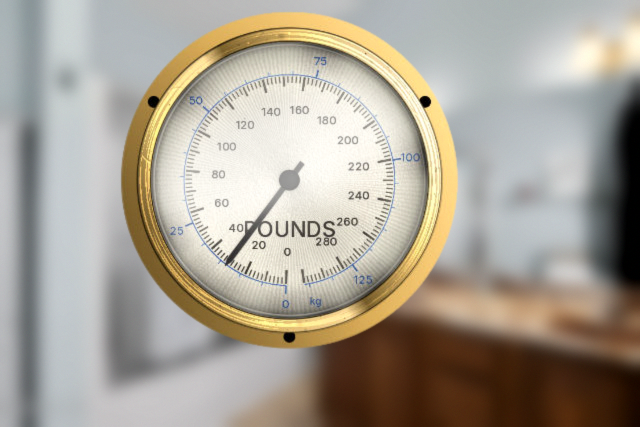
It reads 30 lb
